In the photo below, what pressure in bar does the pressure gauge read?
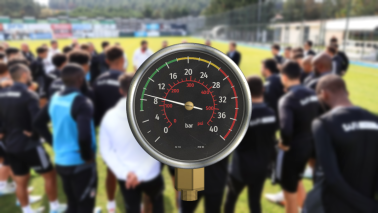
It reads 9 bar
